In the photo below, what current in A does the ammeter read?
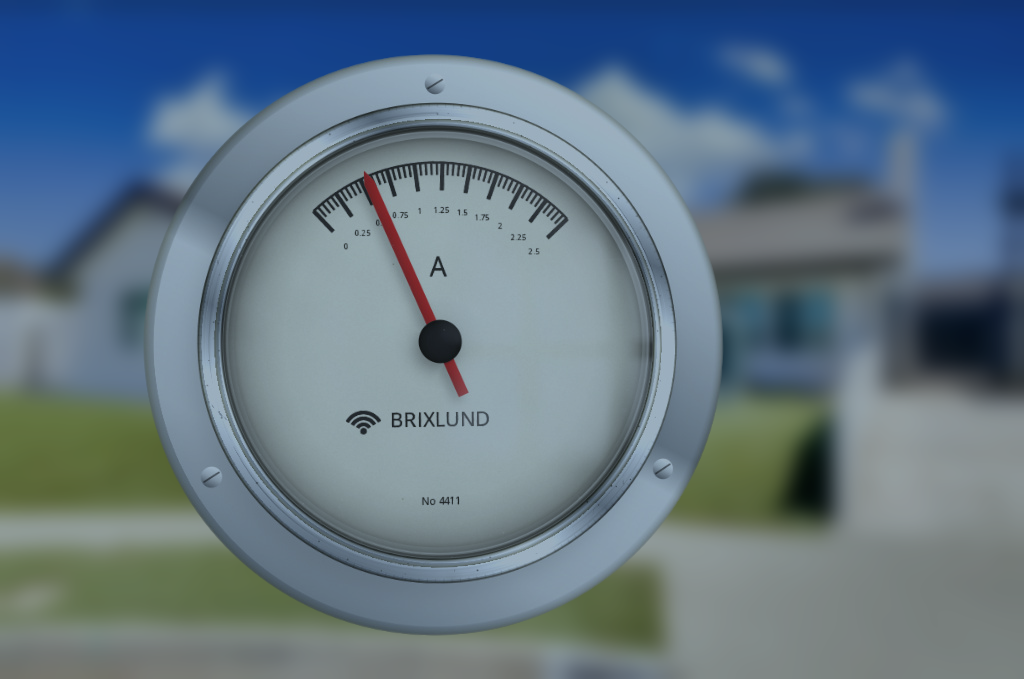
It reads 0.55 A
